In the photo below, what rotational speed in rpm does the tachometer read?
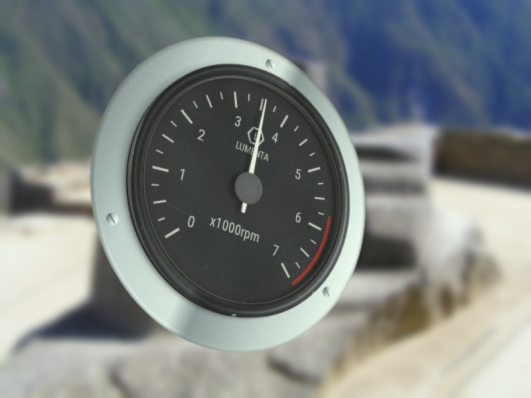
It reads 3500 rpm
